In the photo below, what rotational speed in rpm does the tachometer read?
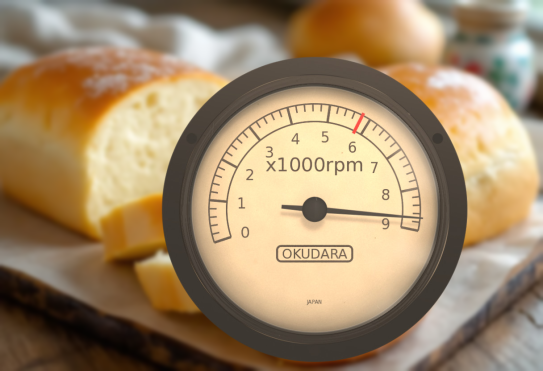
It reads 8700 rpm
